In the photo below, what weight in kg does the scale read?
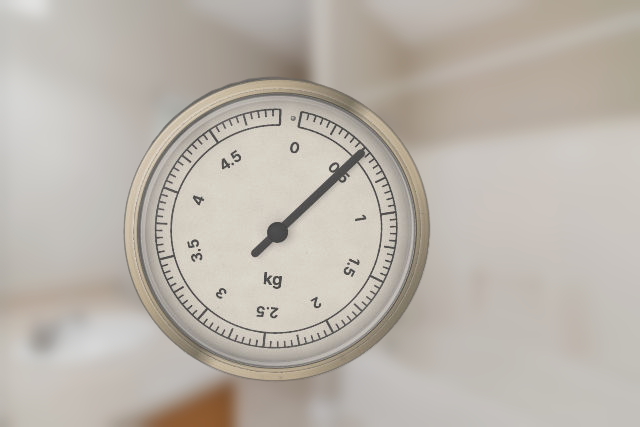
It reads 0.5 kg
